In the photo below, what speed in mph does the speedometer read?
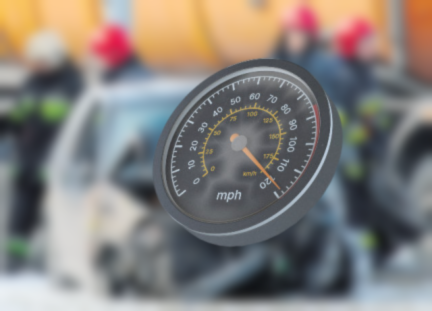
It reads 118 mph
